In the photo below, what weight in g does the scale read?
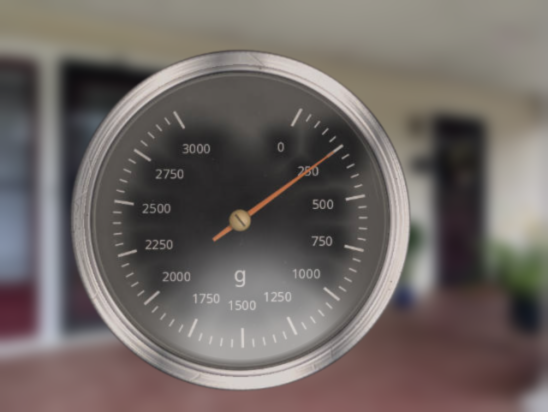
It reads 250 g
